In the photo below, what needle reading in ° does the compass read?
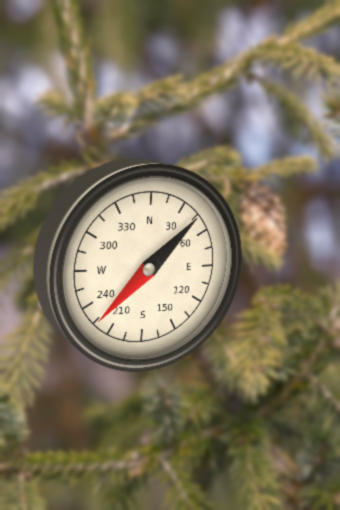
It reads 225 °
